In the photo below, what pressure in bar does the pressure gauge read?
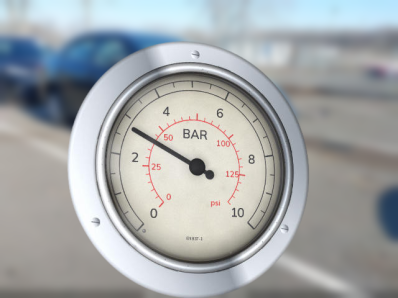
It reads 2.75 bar
